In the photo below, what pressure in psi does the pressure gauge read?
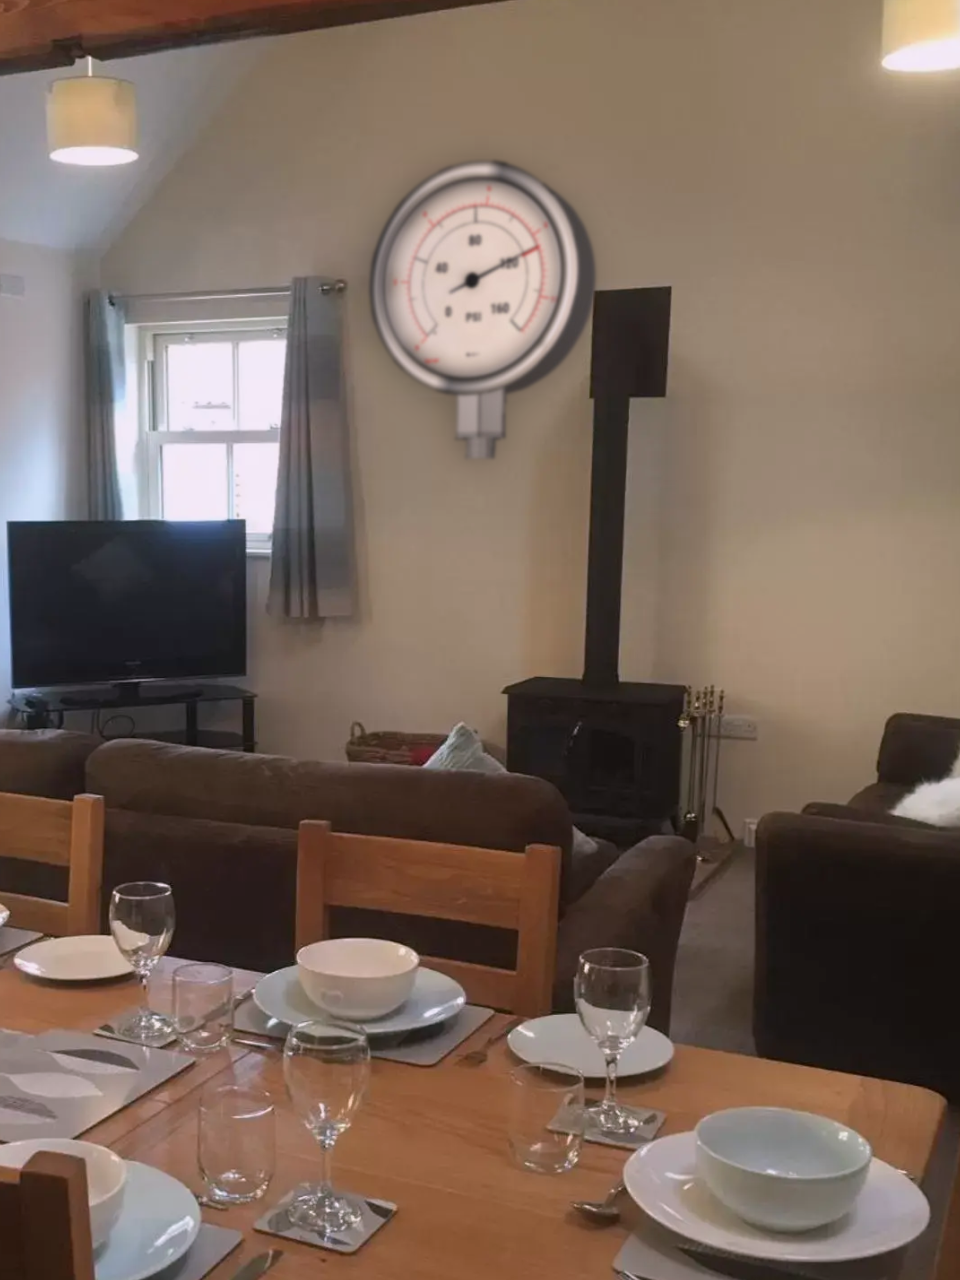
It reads 120 psi
